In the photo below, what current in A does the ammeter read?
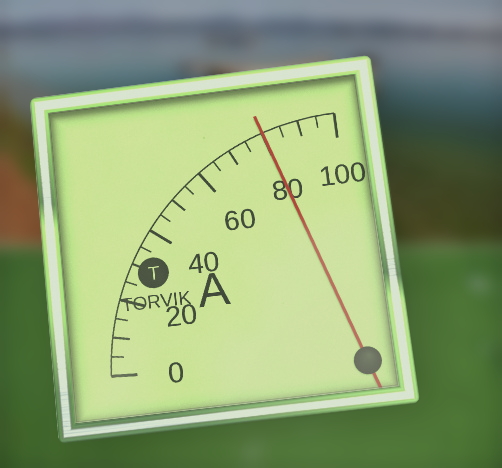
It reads 80 A
